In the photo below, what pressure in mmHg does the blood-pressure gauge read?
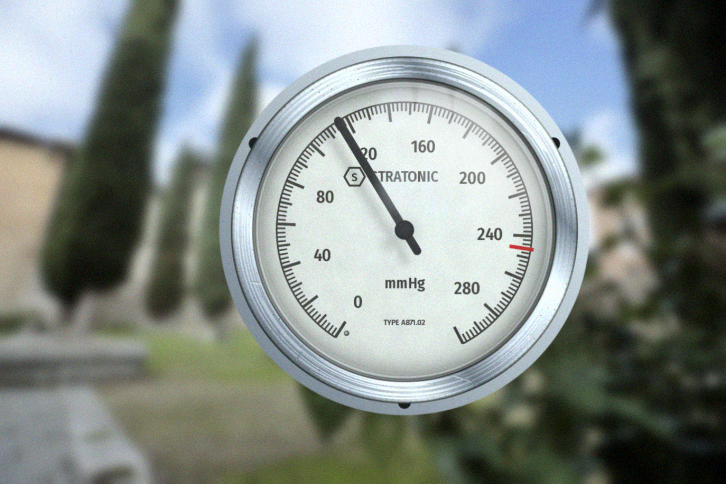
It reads 116 mmHg
